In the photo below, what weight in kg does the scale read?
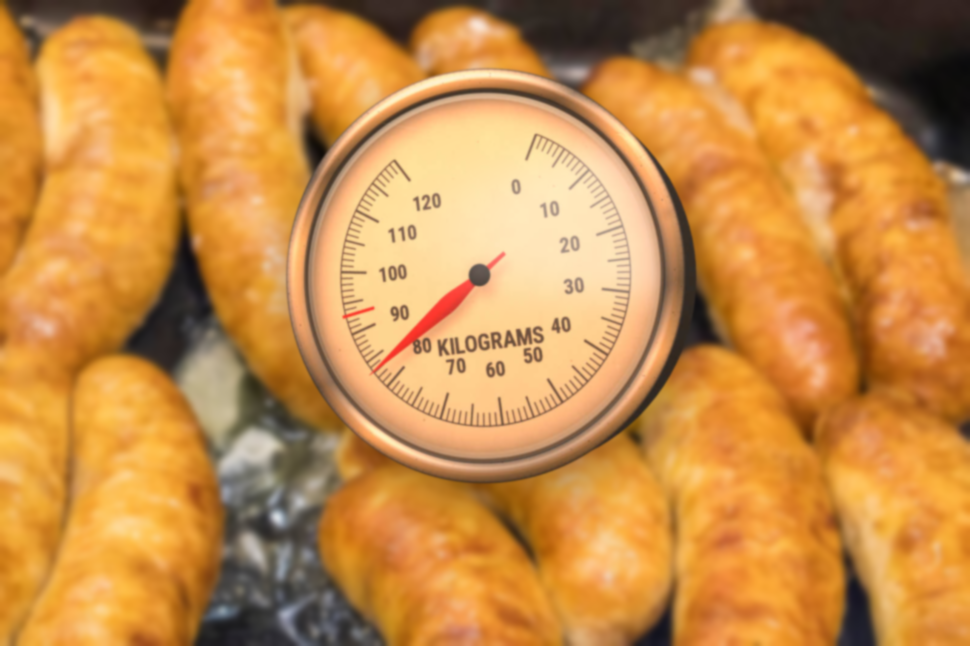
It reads 83 kg
